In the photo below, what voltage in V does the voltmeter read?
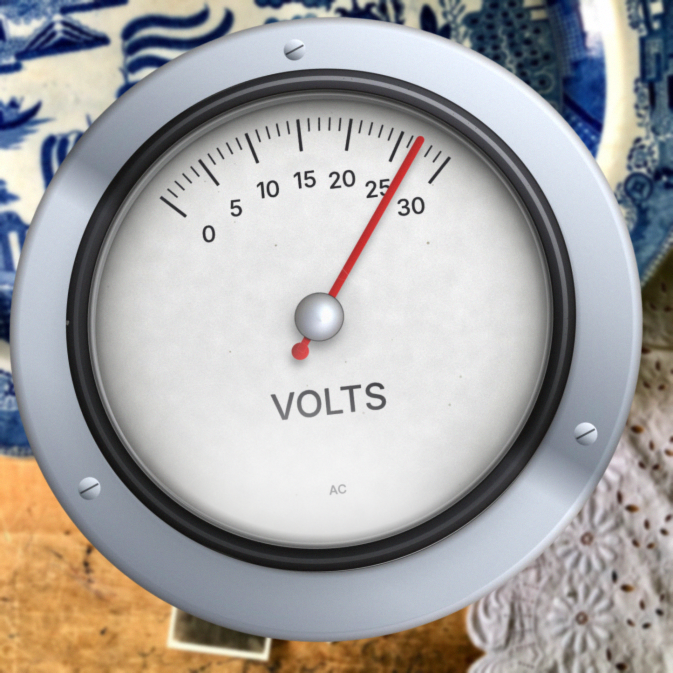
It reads 27 V
